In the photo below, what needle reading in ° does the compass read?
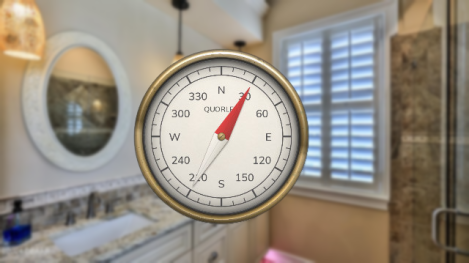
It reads 30 °
